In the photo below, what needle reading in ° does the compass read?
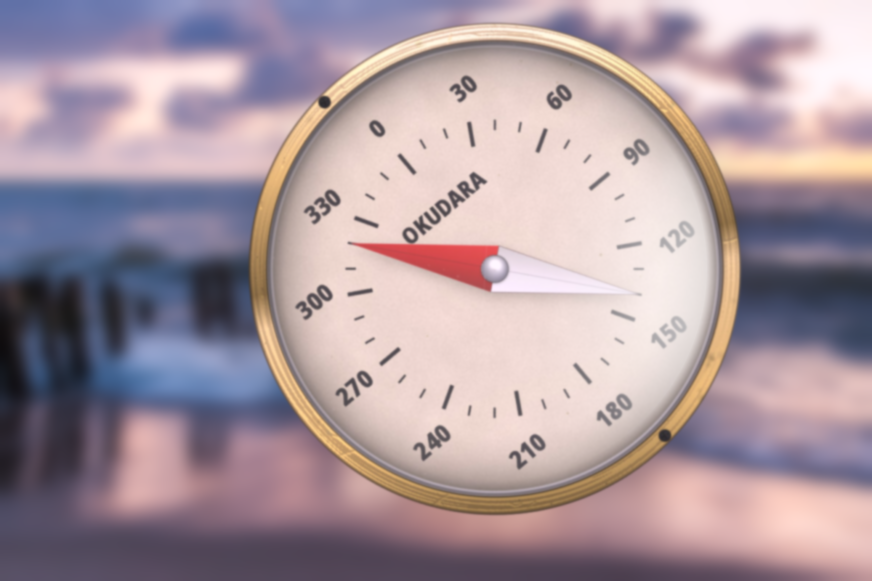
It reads 320 °
